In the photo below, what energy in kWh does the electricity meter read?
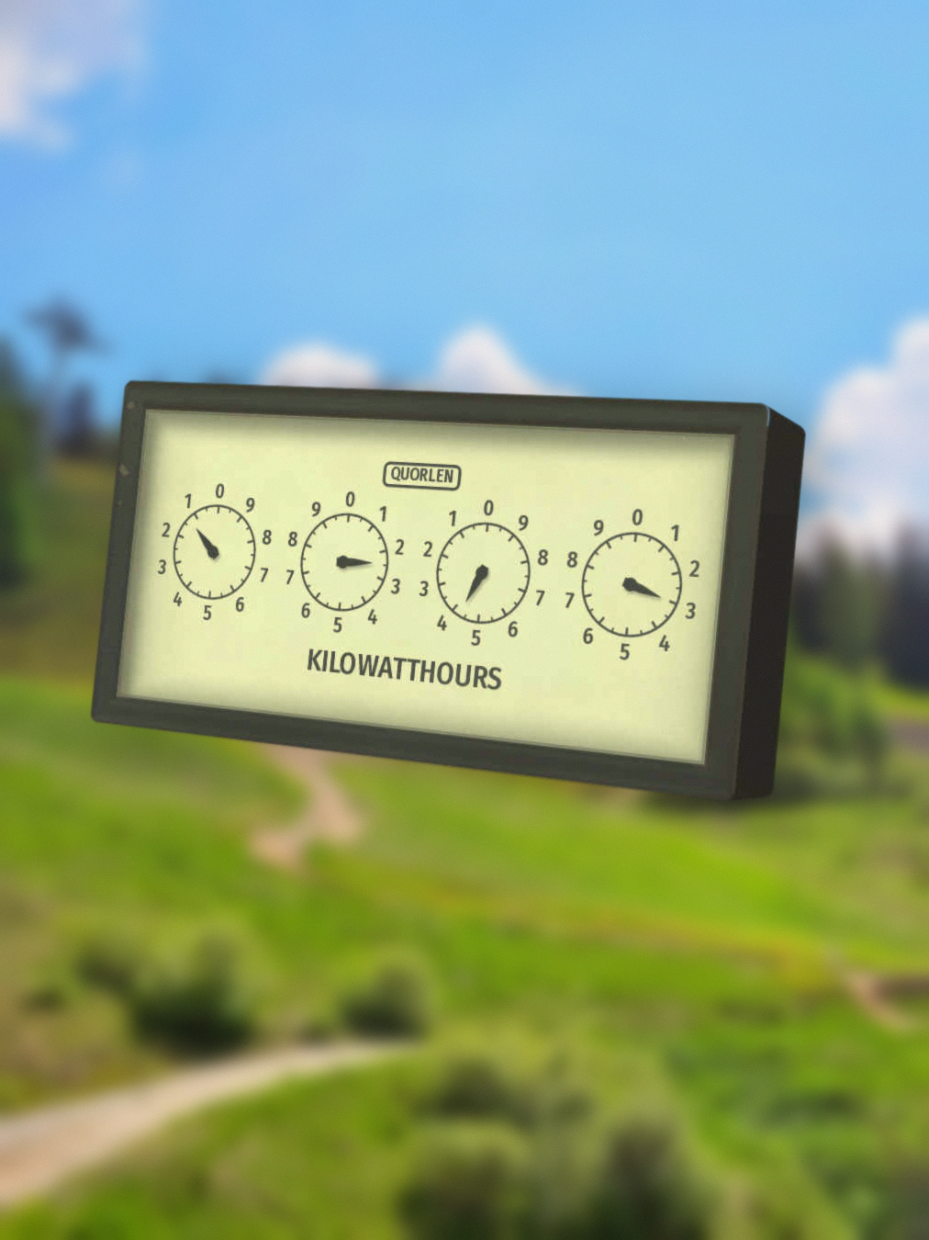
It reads 1243 kWh
